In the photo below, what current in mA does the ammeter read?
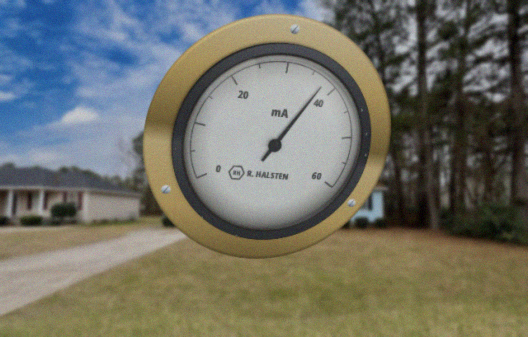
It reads 37.5 mA
